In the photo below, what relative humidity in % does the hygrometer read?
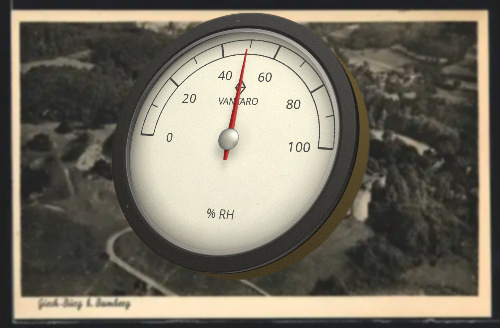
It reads 50 %
